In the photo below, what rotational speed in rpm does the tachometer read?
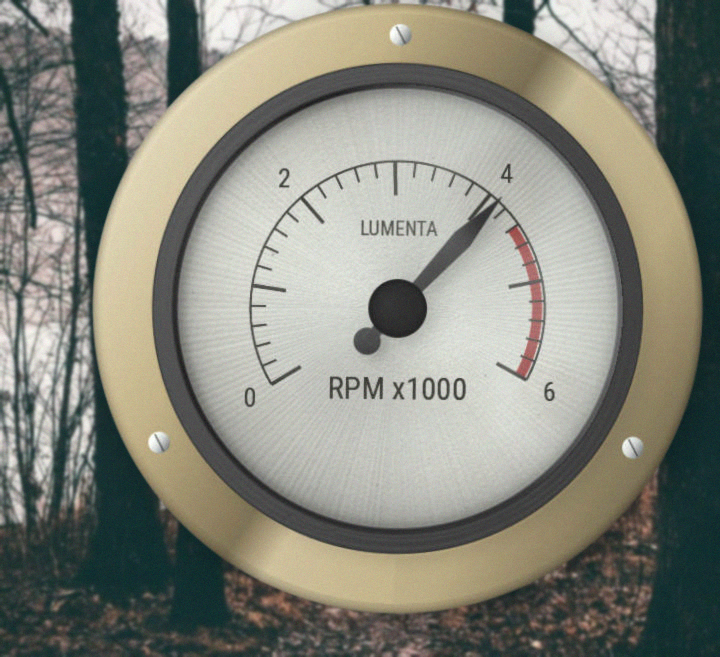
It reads 4100 rpm
